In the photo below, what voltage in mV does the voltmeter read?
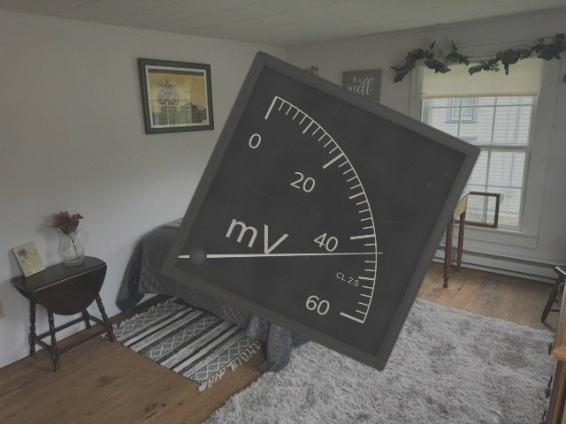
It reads 44 mV
